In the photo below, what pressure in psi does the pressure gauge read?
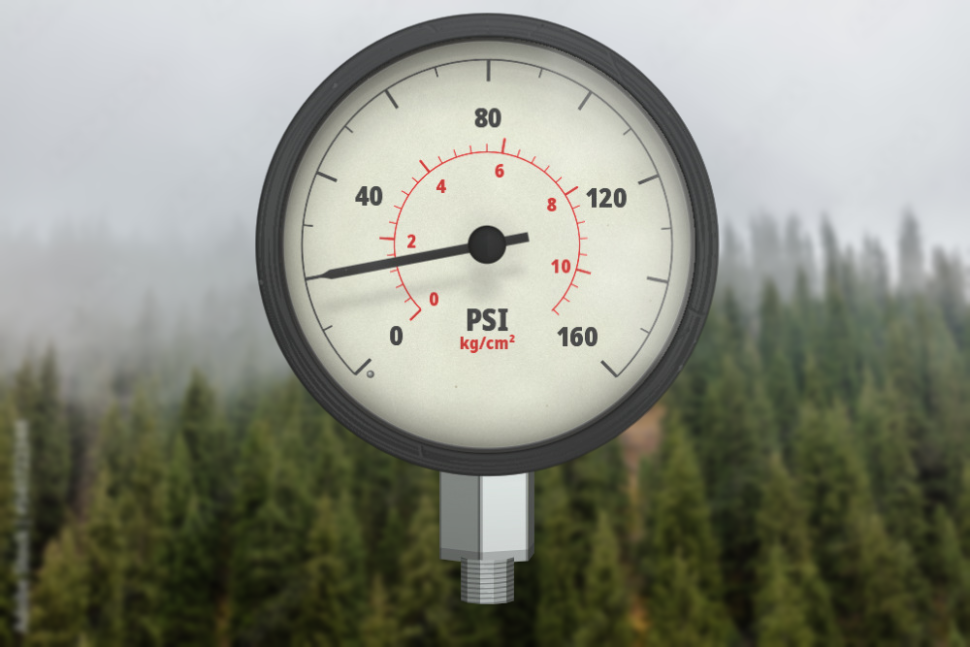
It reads 20 psi
